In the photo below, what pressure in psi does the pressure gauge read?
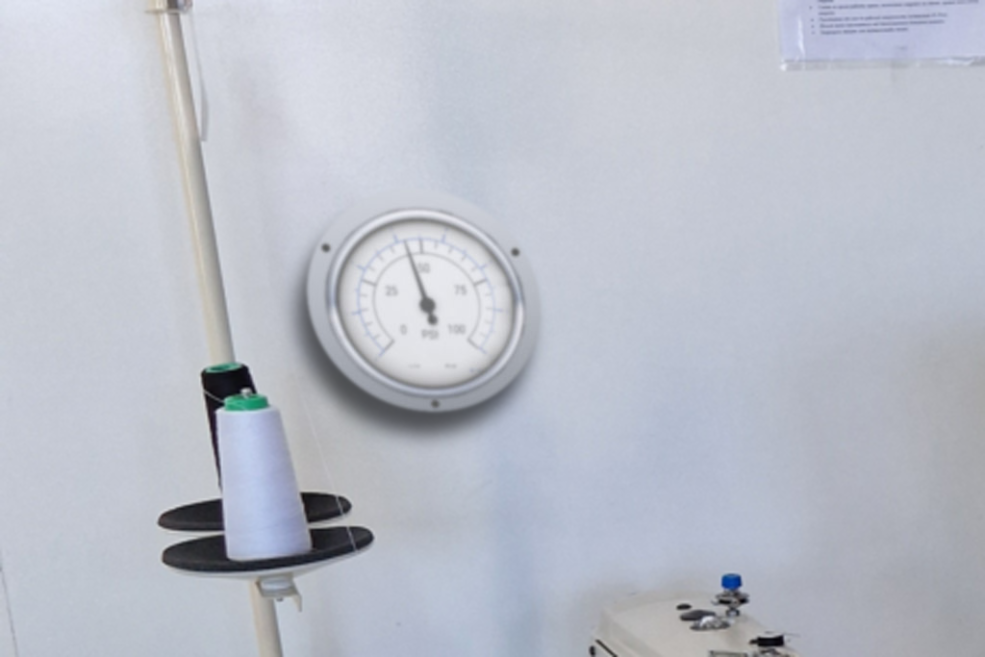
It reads 45 psi
